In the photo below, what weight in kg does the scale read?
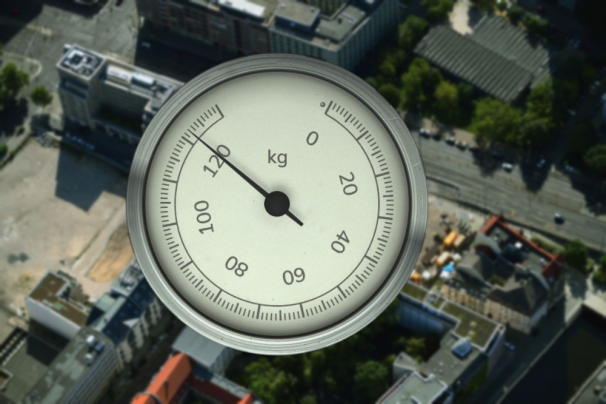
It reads 122 kg
